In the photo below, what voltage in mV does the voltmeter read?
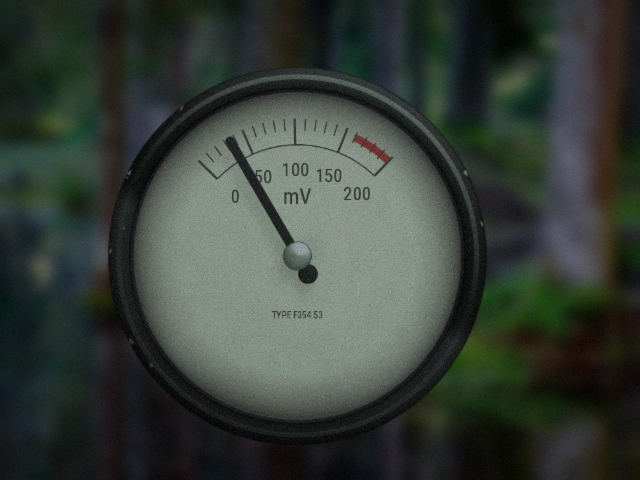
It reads 35 mV
